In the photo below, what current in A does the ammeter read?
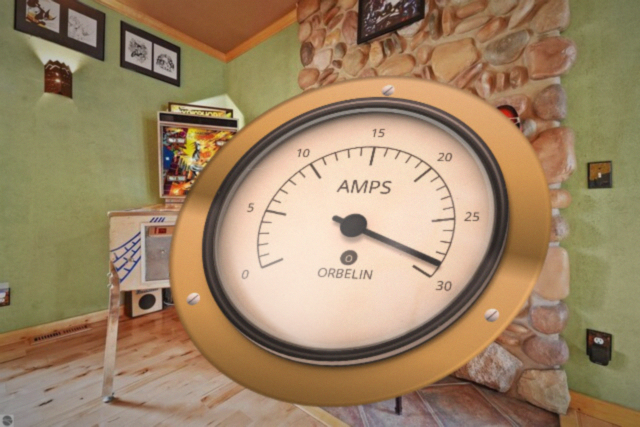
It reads 29 A
